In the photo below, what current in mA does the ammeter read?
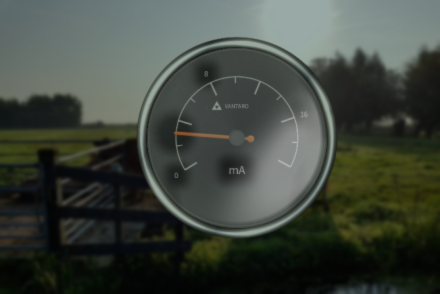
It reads 3 mA
